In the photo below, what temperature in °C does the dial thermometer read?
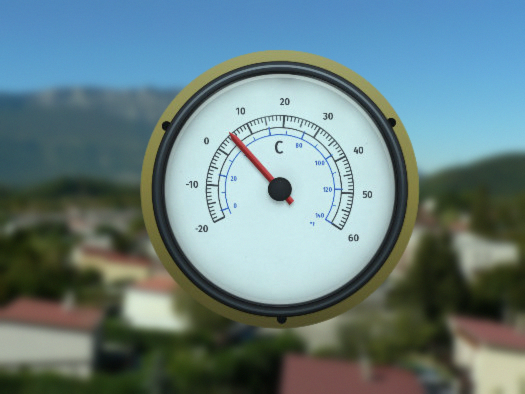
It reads 5 °C
